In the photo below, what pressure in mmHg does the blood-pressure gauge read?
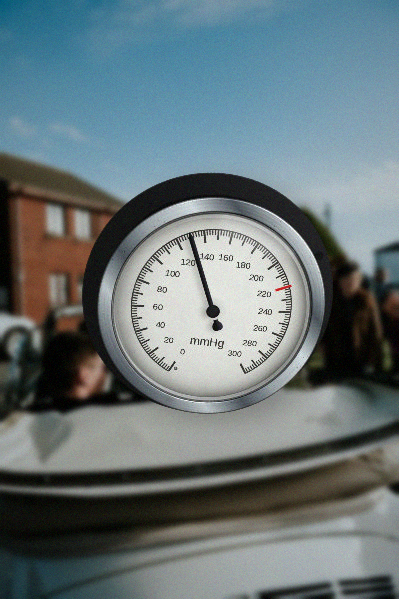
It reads 130 mmHg
